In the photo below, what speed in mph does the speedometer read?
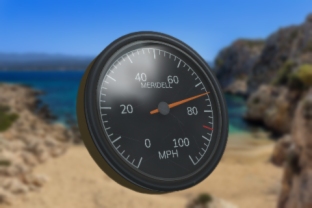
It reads 74 mph
